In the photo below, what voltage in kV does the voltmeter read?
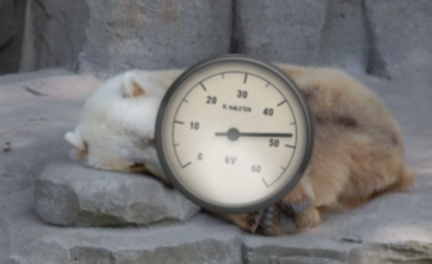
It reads 47.5 kV
